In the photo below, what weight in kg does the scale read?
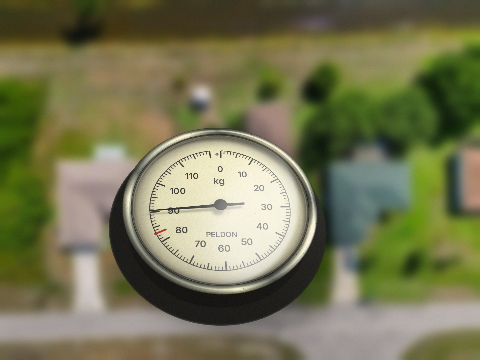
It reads 90 kg
